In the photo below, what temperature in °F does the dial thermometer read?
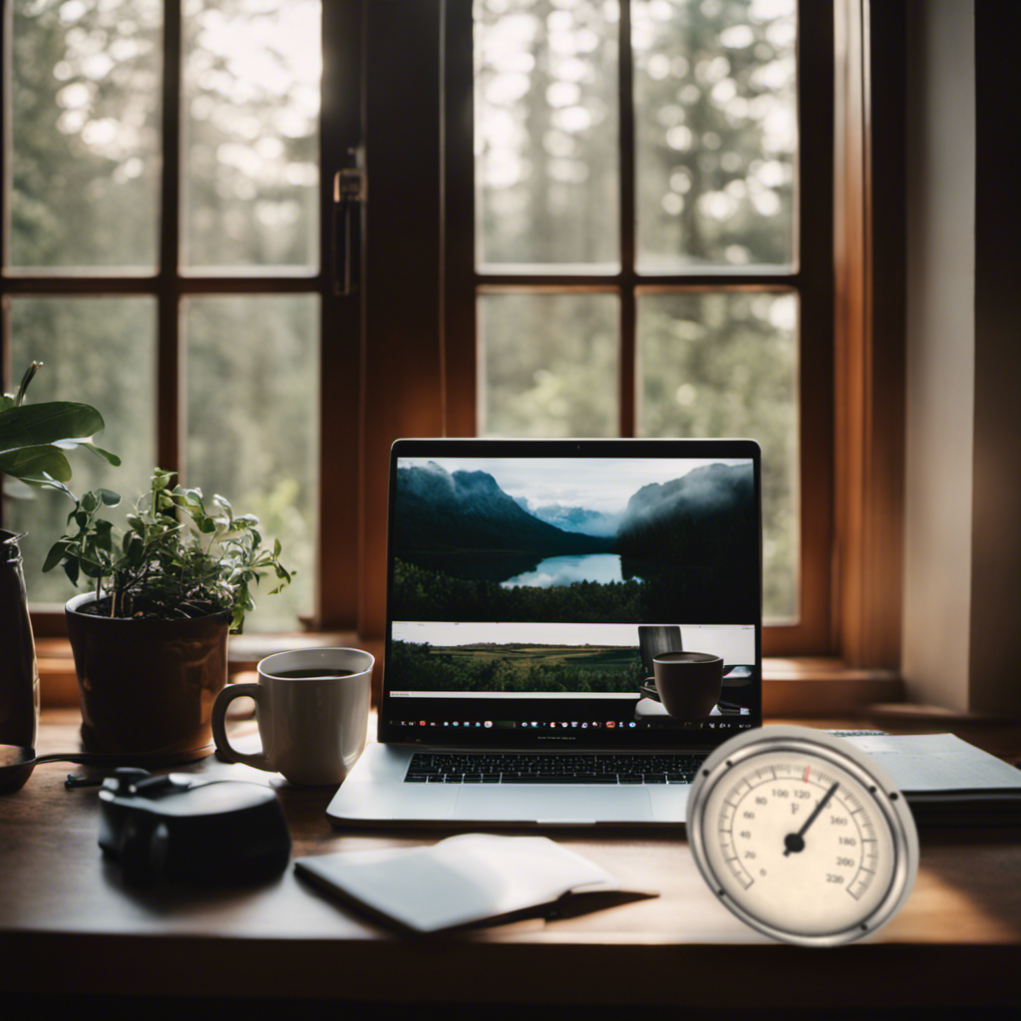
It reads 140 °F
